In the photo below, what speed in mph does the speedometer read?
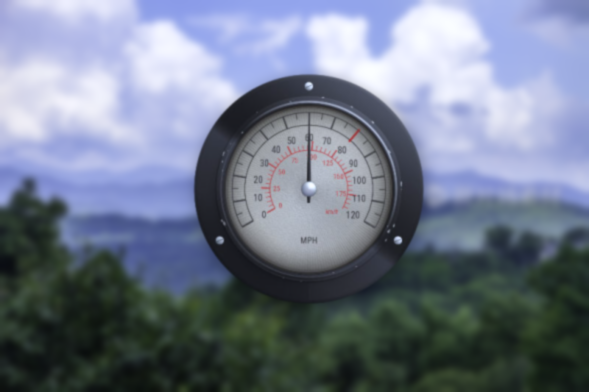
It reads 60 mph
